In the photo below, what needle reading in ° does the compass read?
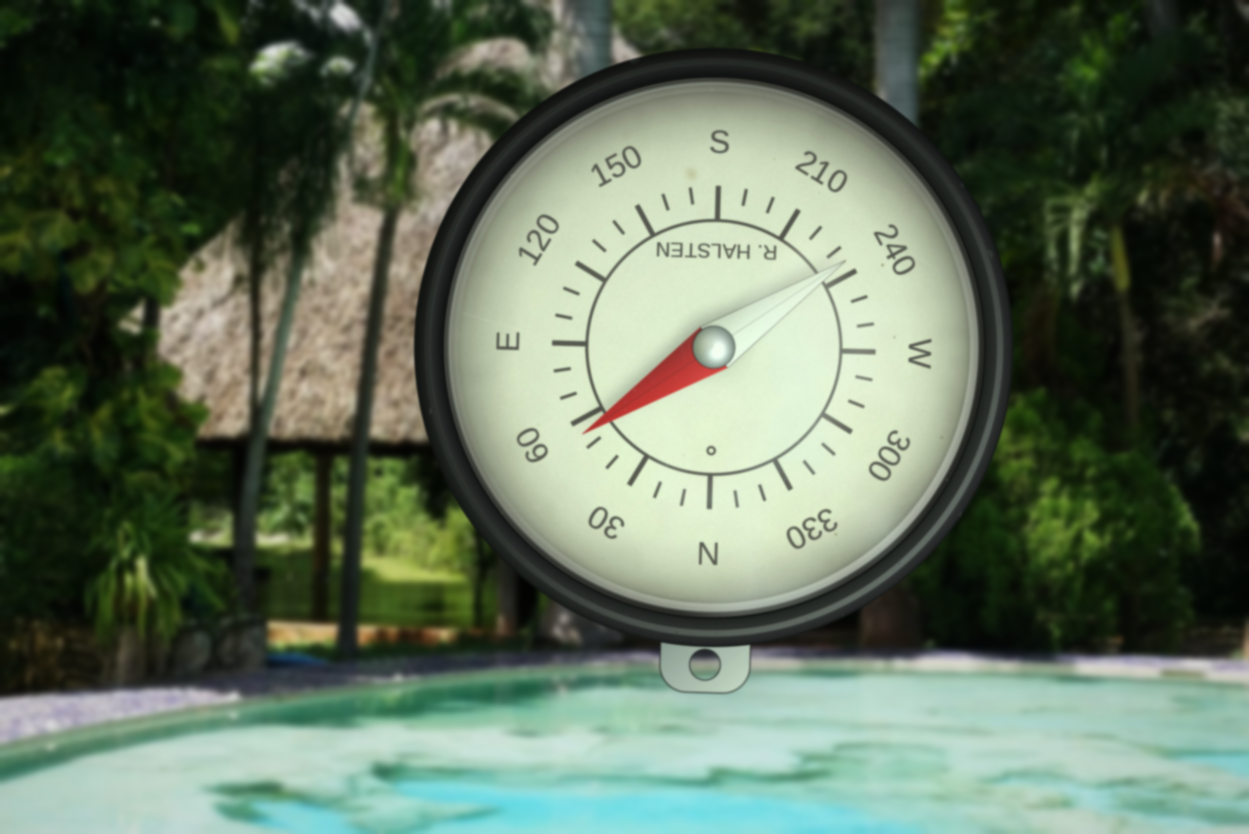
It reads 55 °
